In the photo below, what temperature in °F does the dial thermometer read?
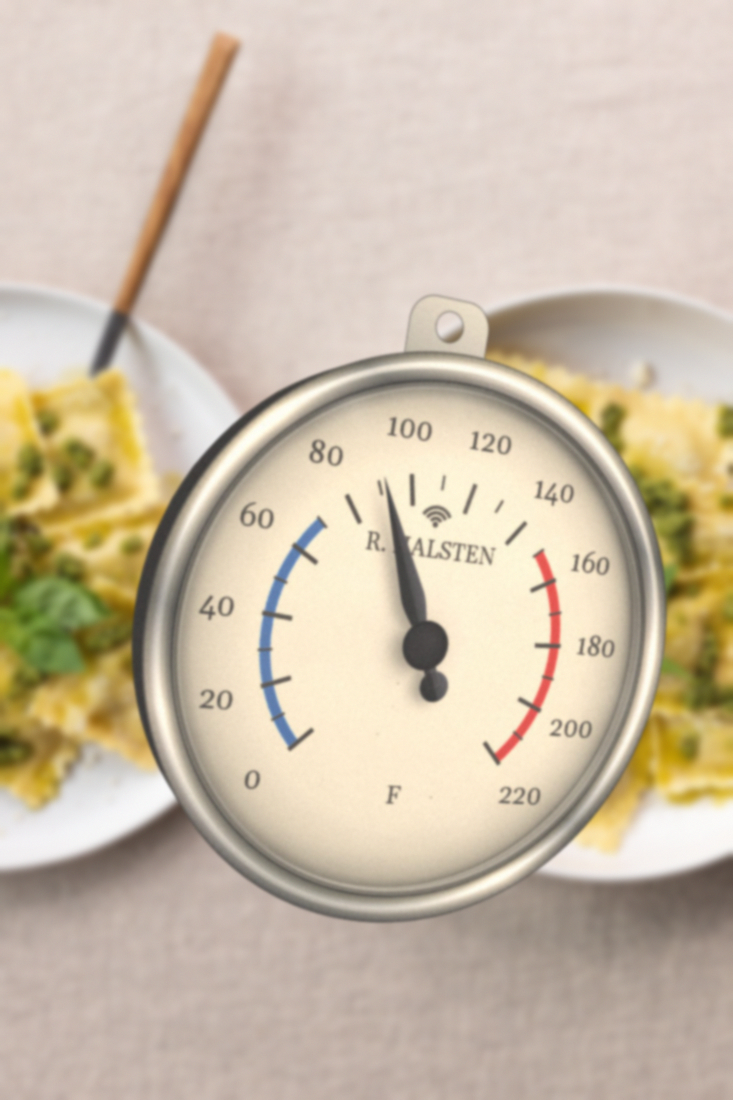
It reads 90 °F
